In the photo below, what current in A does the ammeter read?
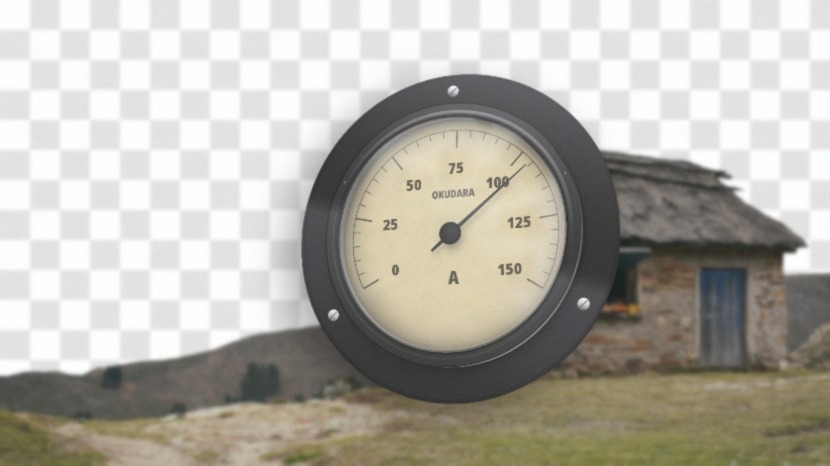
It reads 105 A
